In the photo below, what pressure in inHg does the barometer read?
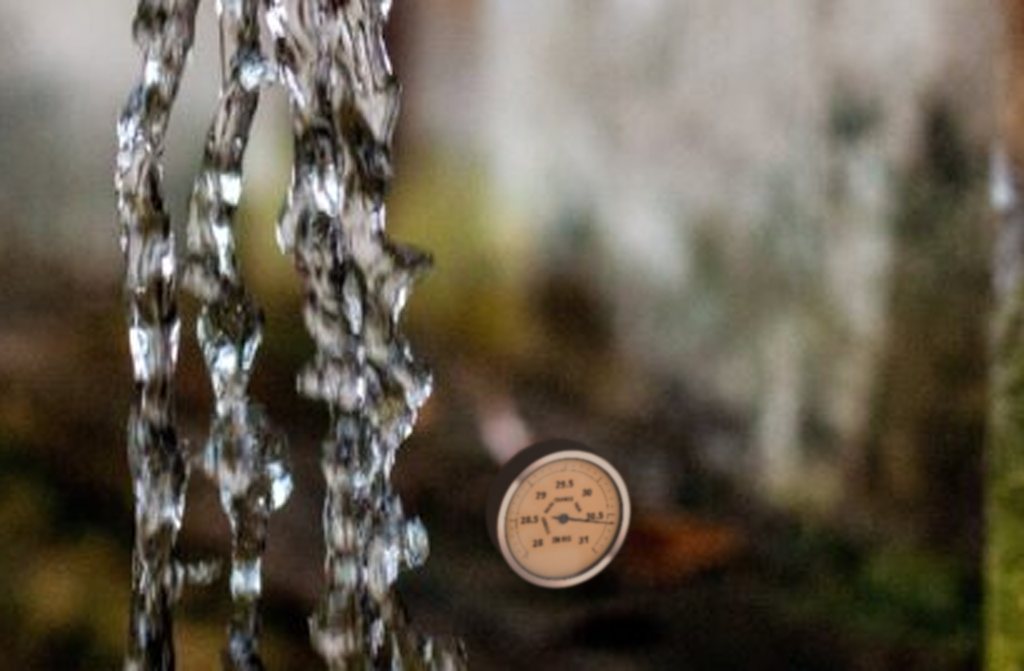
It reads 30.6 inHg
